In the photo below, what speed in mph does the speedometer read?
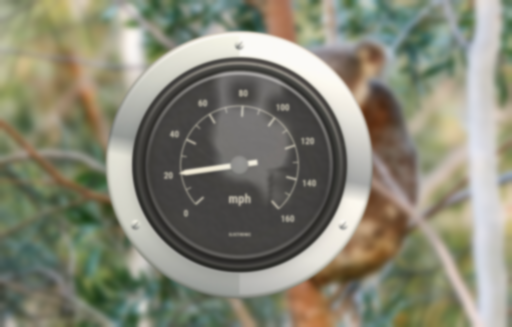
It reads 20 mph
